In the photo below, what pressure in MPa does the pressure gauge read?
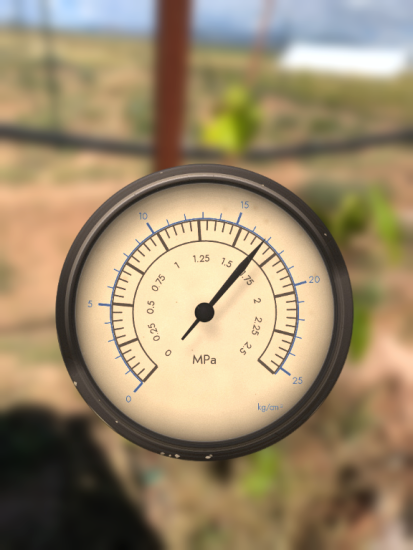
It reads 1.65 MPa
